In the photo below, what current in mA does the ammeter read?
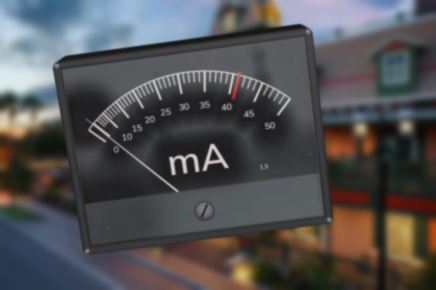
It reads 5 mA
